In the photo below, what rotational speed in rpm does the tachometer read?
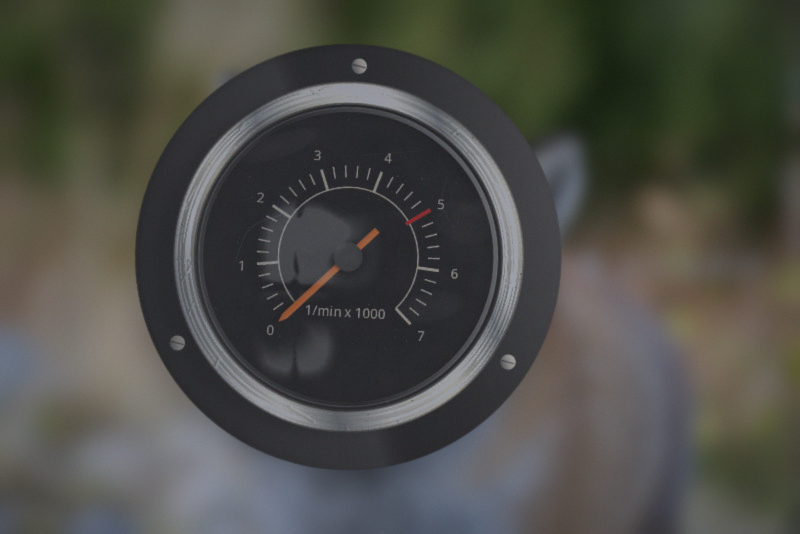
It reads 0 rpm
